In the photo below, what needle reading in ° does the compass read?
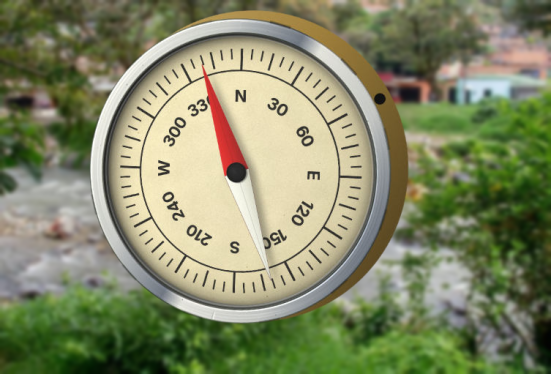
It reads 340 °
